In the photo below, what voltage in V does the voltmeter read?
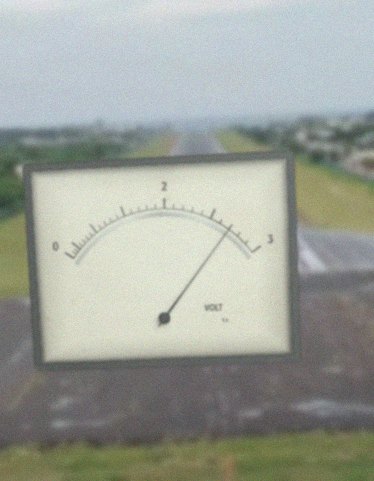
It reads 2.7 V
